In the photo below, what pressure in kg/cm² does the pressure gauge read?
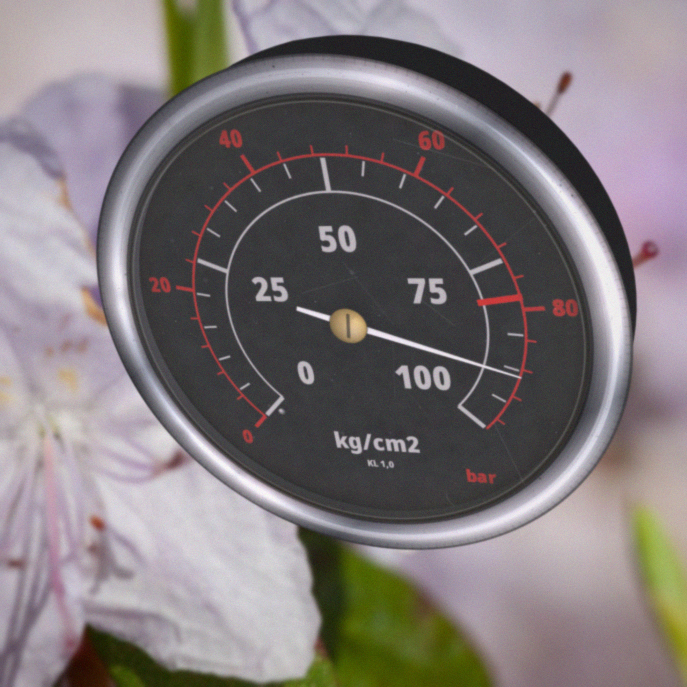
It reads 90 kg/cm²
